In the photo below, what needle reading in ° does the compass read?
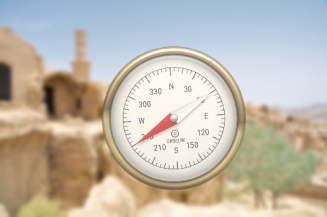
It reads 240 °
